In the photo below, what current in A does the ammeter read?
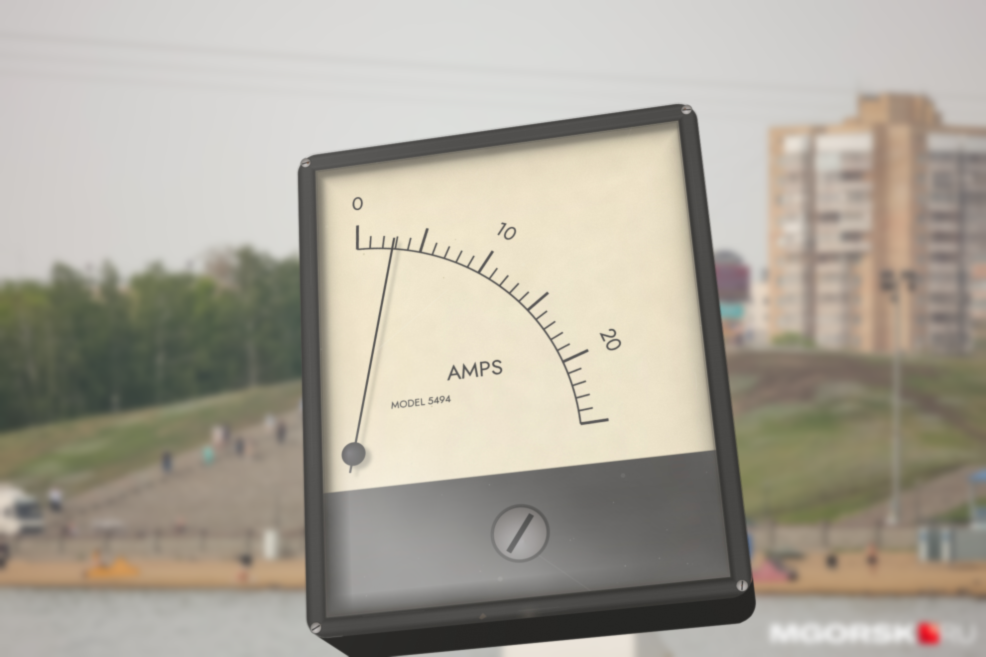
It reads 3 A
